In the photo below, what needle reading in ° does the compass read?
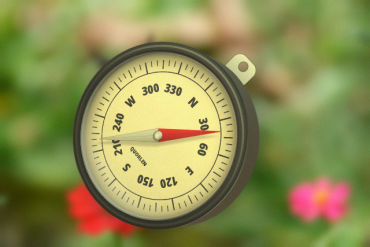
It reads 40 °
